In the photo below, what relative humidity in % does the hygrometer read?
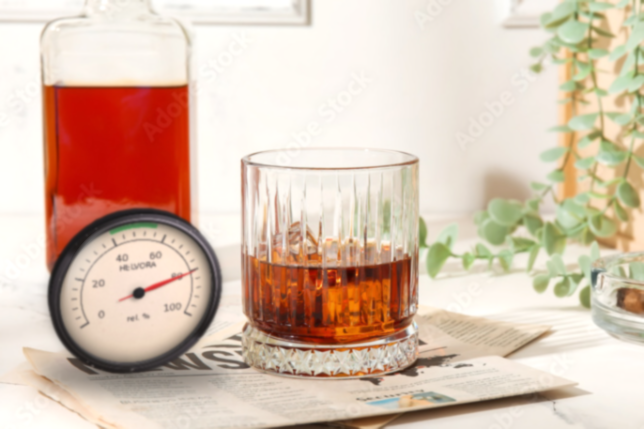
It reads 80 %
